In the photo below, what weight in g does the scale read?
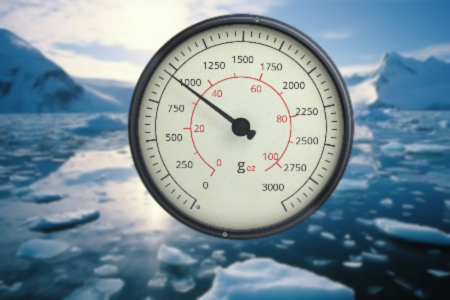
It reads 950 g
